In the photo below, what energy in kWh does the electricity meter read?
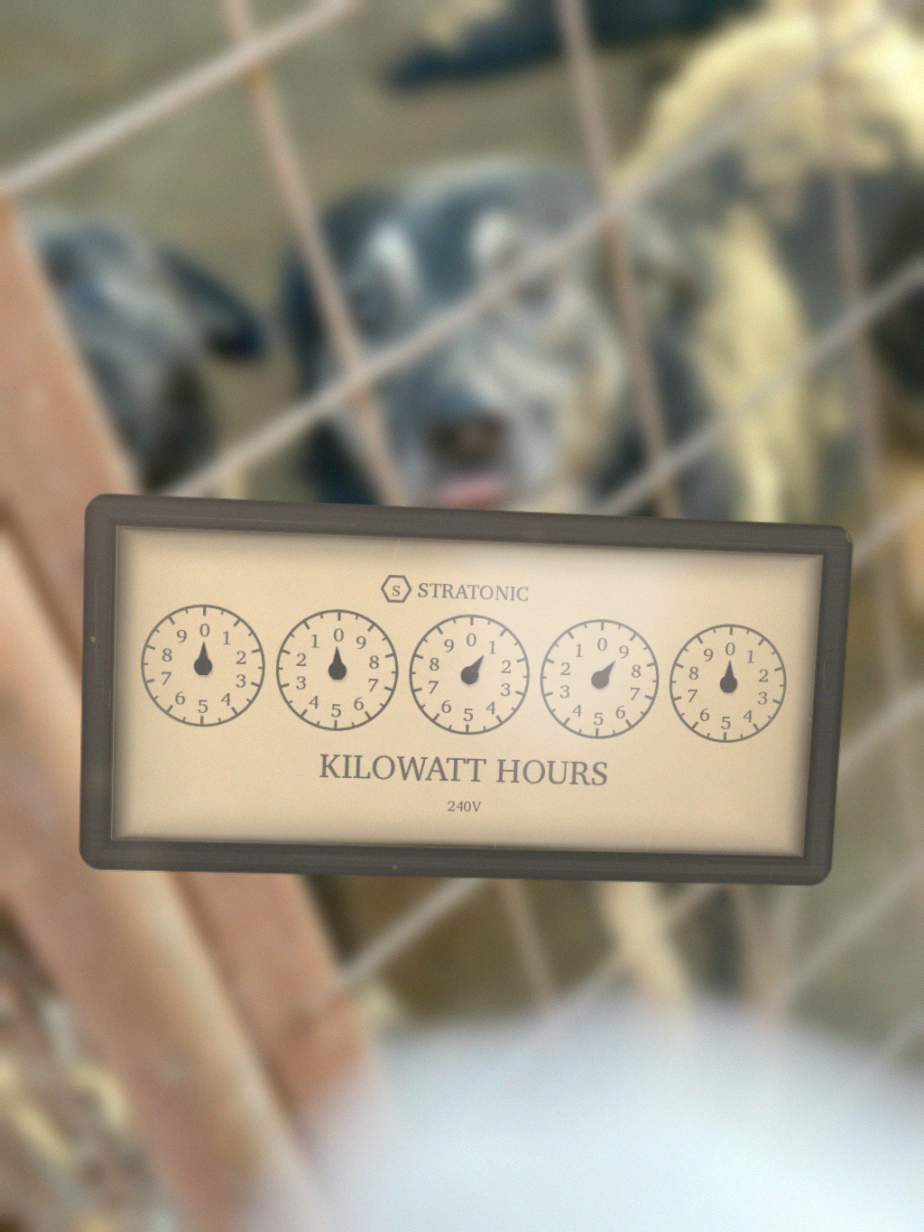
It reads 90 kWh
